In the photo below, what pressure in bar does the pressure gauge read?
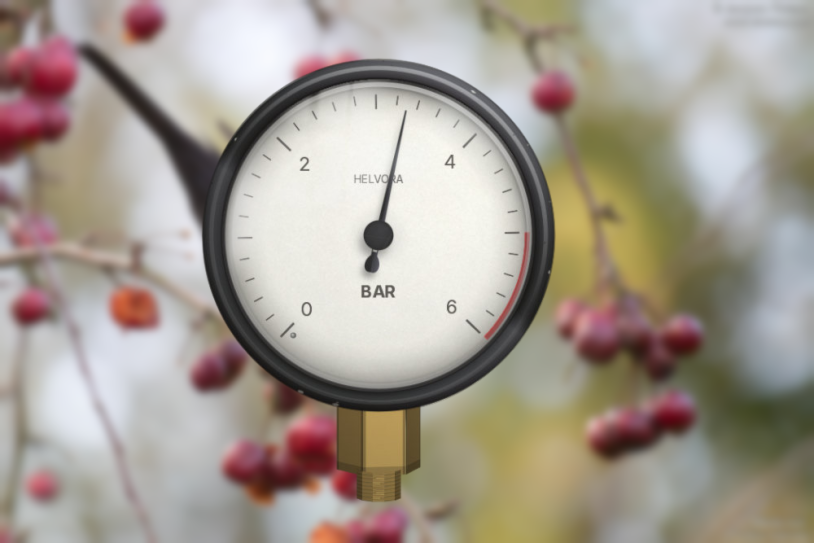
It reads 3.3 bar
